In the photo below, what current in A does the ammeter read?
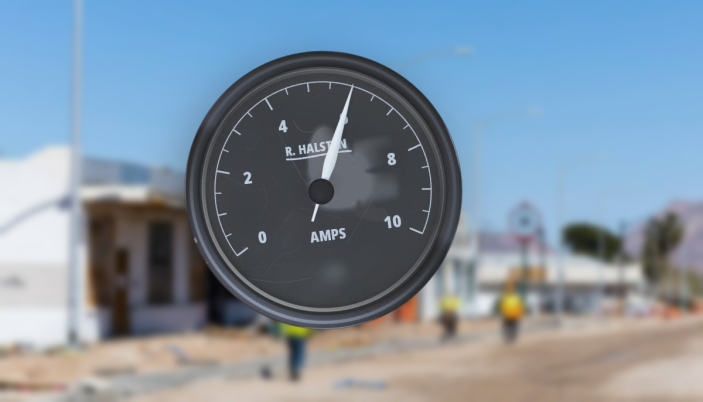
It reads 6 A
